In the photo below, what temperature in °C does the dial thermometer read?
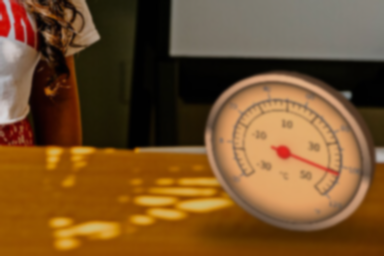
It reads 40 °C
